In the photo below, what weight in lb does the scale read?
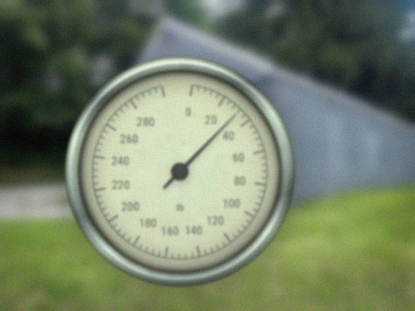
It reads 32 lb
